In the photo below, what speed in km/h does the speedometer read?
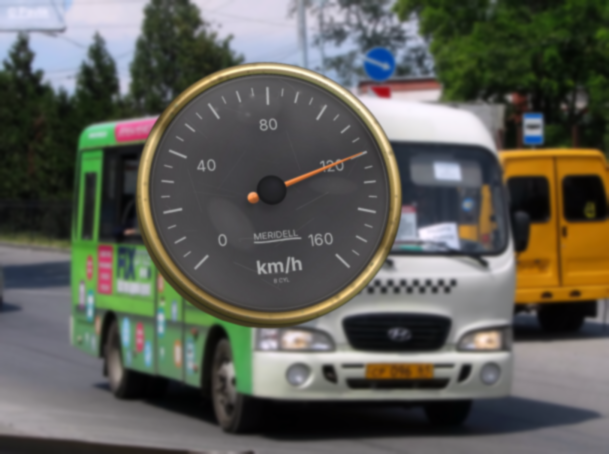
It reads 120 km/h
